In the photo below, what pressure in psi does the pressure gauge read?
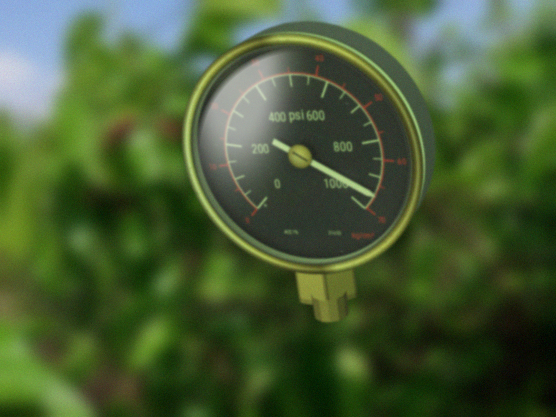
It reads 950 psi
